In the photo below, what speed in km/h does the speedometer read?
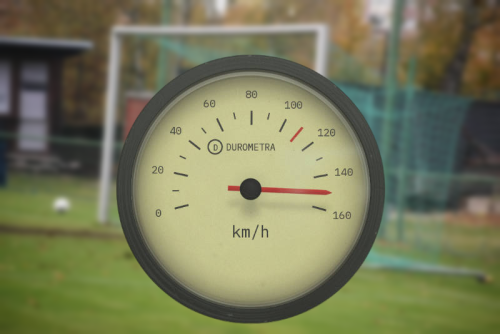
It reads 150 km/h
